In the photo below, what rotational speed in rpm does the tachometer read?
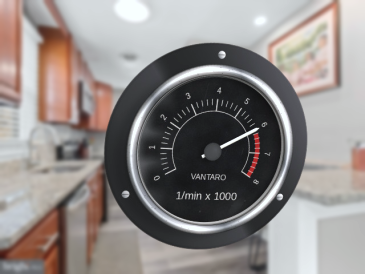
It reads 6000 rpm
